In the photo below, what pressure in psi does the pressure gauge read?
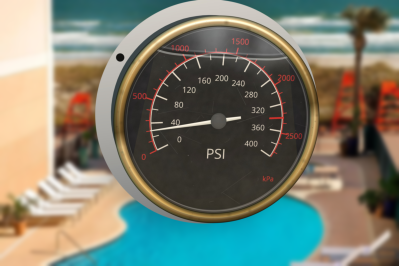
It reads 30 psi
